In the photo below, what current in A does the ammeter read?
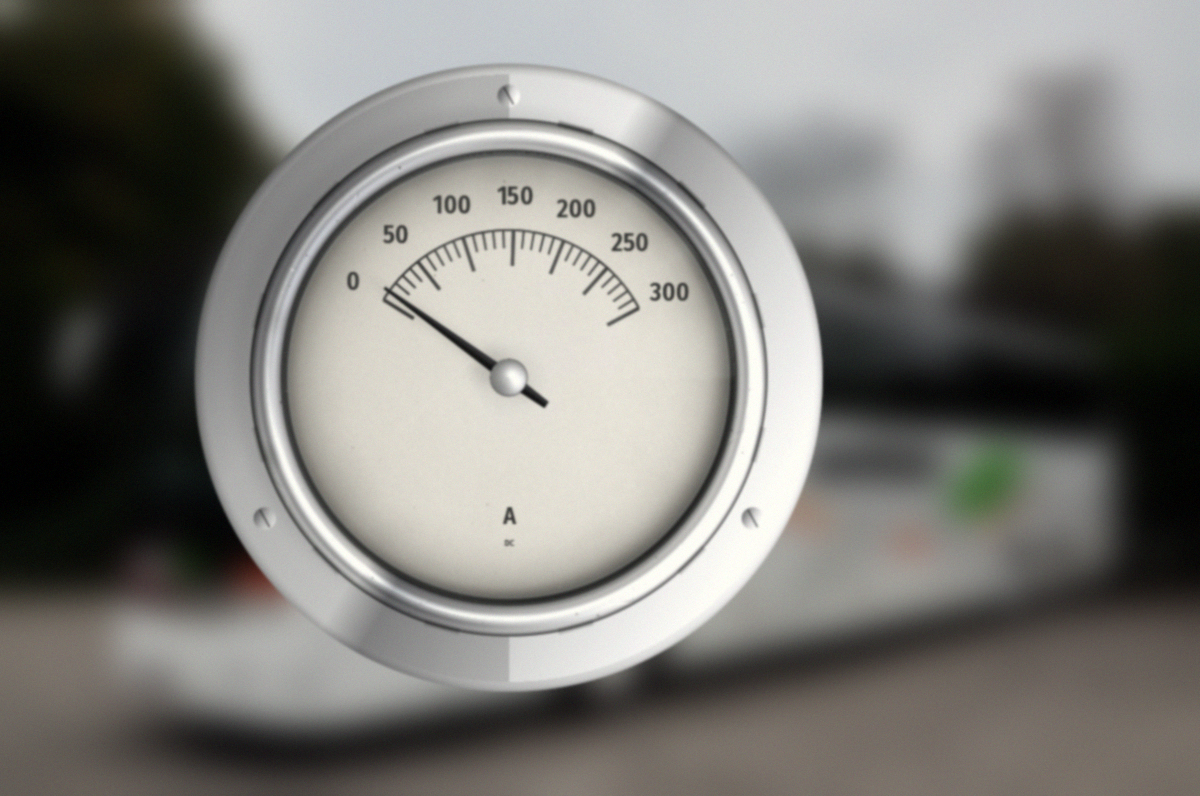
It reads 10 A
